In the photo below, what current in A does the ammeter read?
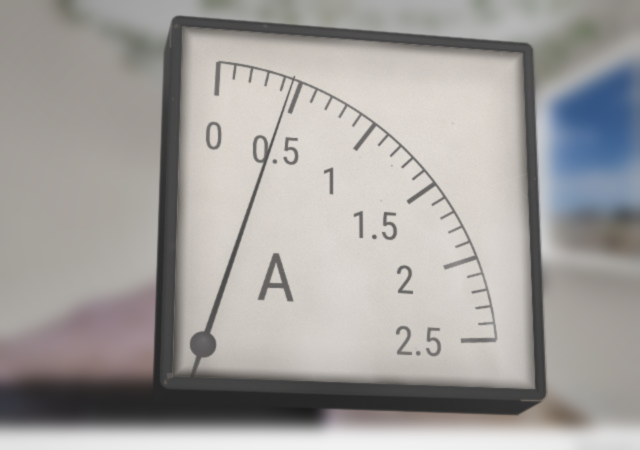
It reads 0.45 A
